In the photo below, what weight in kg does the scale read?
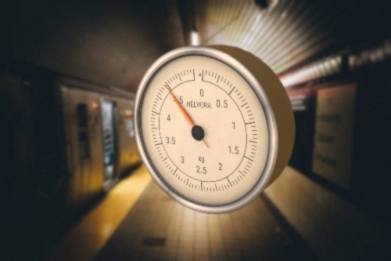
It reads 4.5 kg
